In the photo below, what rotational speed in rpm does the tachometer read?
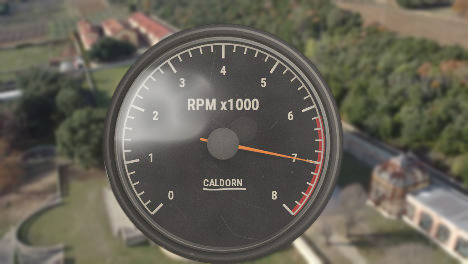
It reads 7000 rpm
